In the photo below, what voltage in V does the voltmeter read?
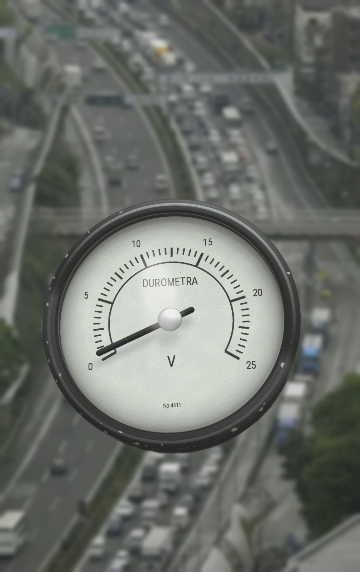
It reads 0.5 V
